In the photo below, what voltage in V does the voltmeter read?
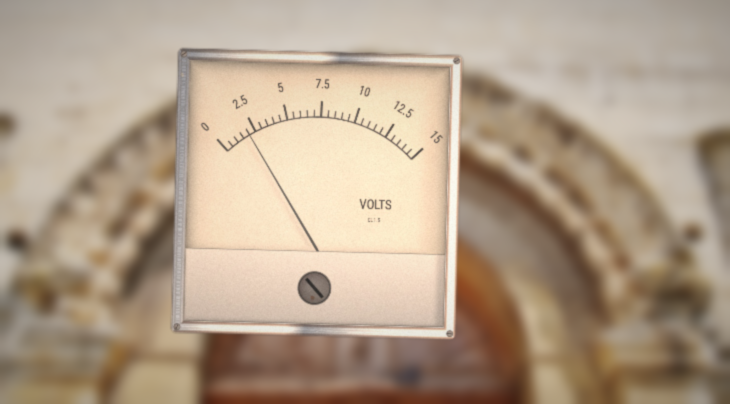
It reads 2 V
